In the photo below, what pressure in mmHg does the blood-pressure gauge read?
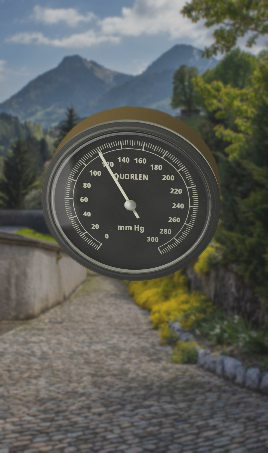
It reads 120 mmHg
